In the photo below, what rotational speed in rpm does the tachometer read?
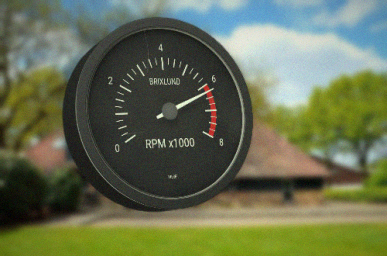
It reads 6250 rpm
